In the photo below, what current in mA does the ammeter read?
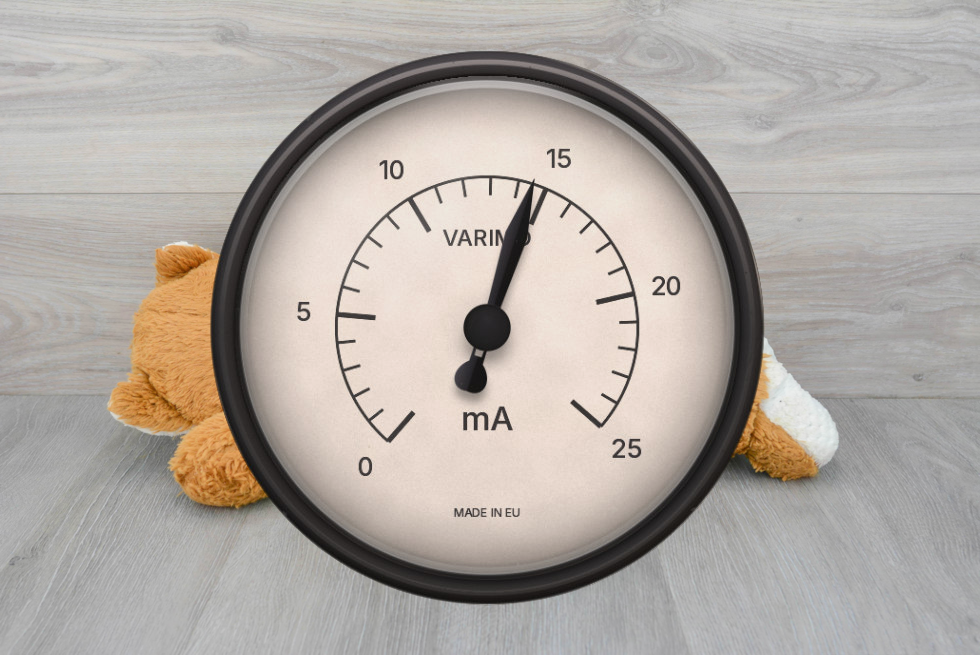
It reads 14.5 mA
